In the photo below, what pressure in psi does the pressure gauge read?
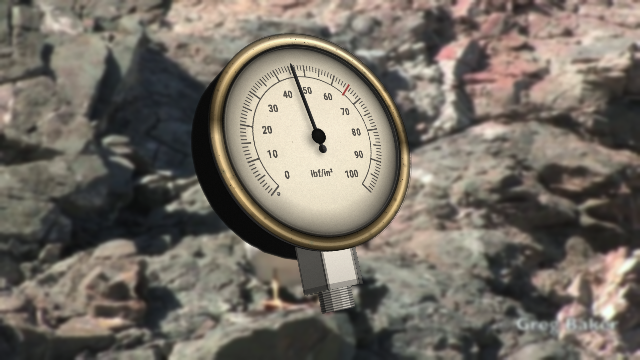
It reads 45 psi
